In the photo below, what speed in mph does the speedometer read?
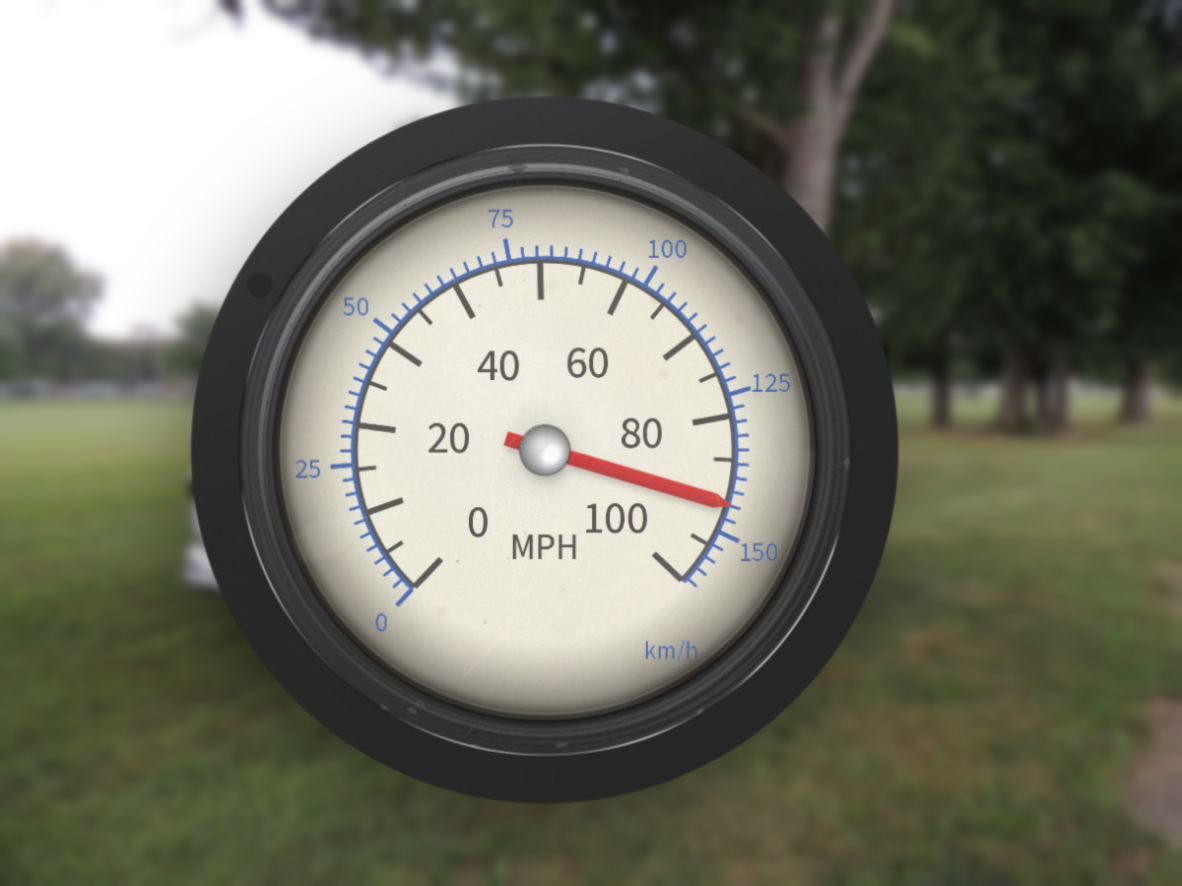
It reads 90 mph
